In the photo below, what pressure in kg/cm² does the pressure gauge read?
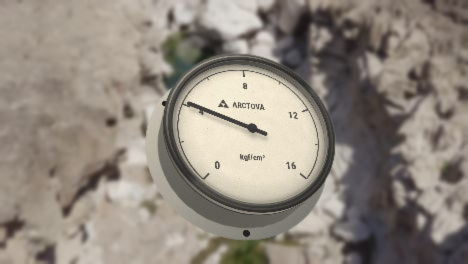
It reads 4 kg/cm²
